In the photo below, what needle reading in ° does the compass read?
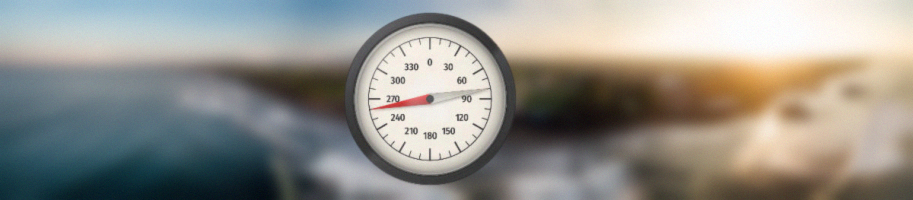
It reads 260 °
